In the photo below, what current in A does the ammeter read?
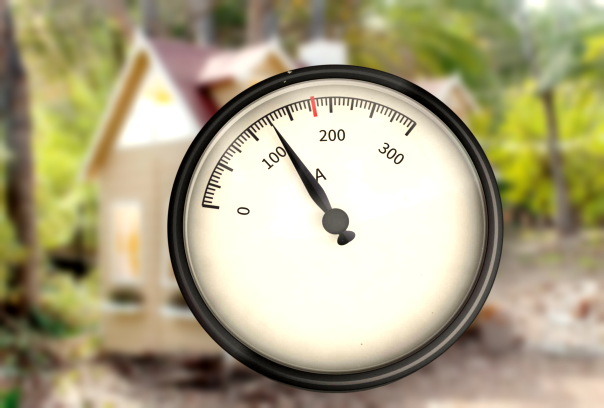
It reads 125 A
